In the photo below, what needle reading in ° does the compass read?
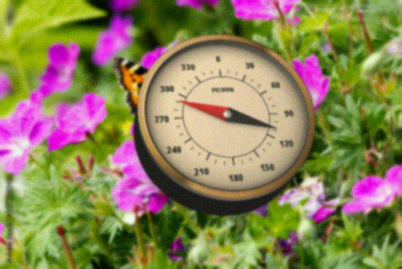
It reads 290 °
